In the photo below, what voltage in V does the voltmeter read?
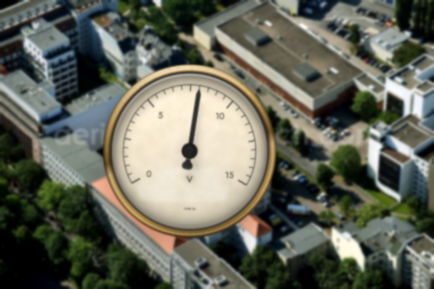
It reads 8 V
